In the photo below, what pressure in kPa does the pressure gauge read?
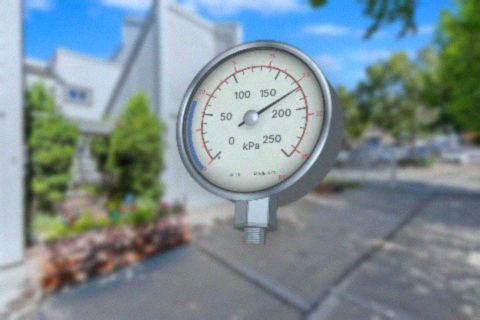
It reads 180 kPa
